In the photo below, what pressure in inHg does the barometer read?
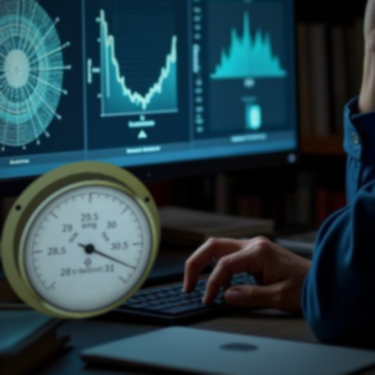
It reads 30.8 inHg
